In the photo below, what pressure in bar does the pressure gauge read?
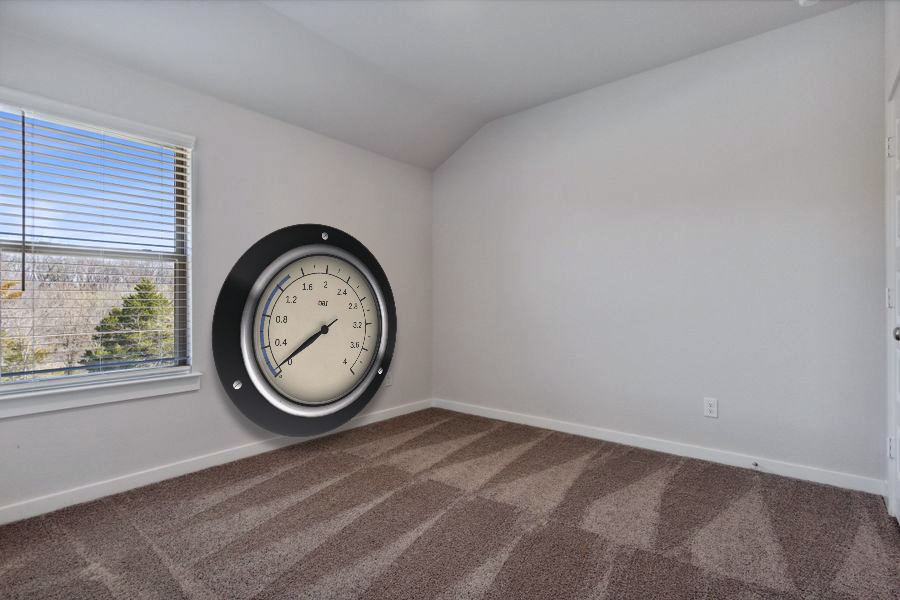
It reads 0.1 bar
